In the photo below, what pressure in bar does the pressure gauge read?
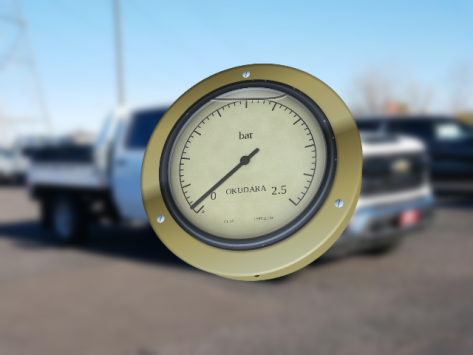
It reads 0.05 bar
